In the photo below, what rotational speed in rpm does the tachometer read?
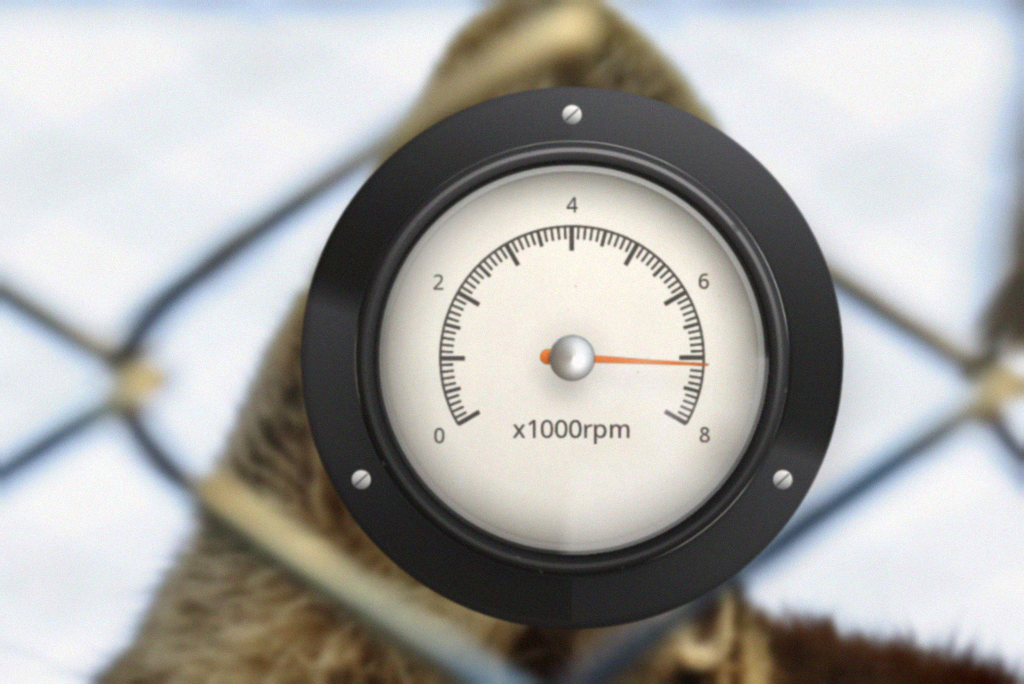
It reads 7100 rpm
